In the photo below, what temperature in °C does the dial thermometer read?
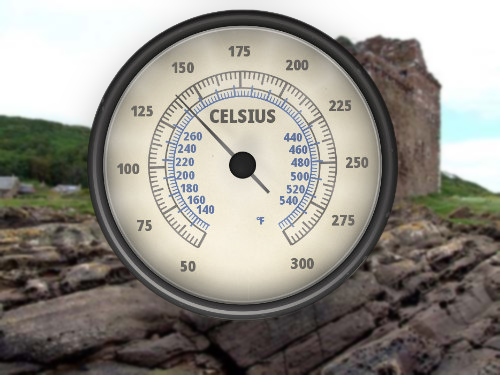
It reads 140 °C
